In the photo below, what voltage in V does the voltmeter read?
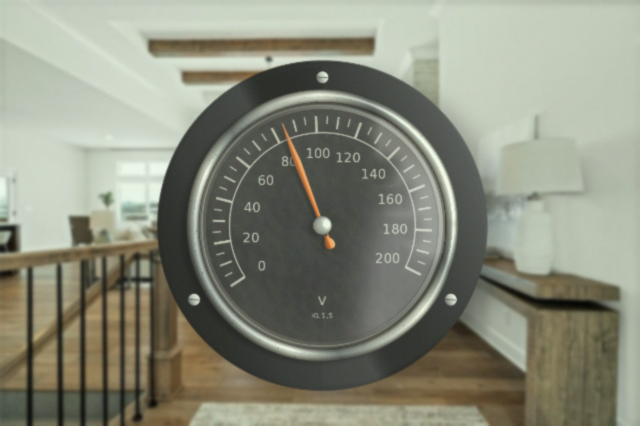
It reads 85 V
